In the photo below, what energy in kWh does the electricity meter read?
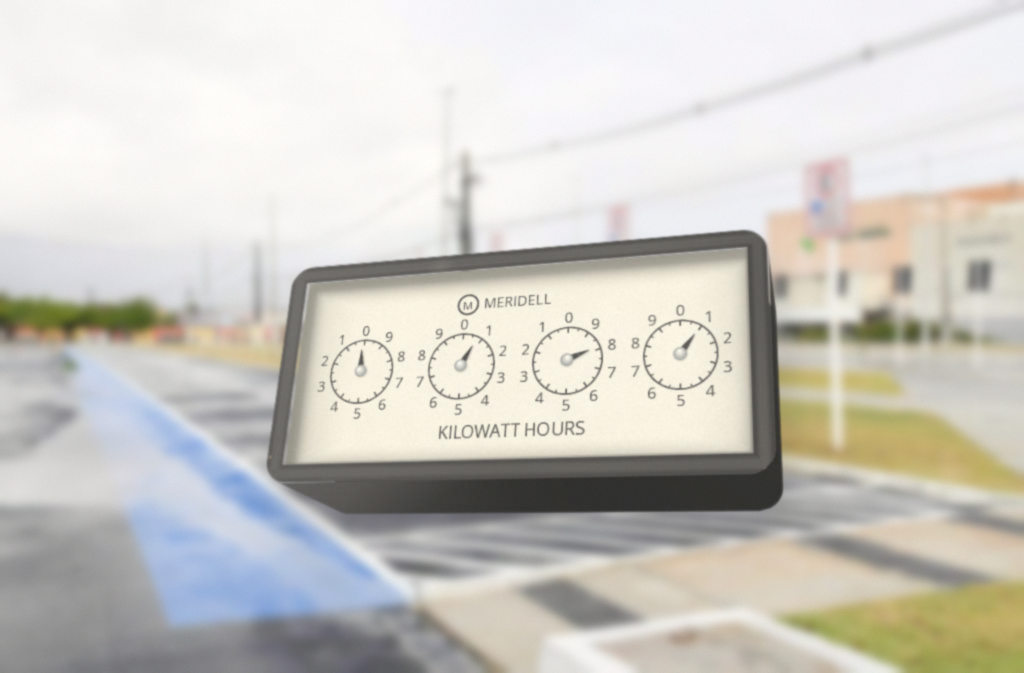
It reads 81 kWh
